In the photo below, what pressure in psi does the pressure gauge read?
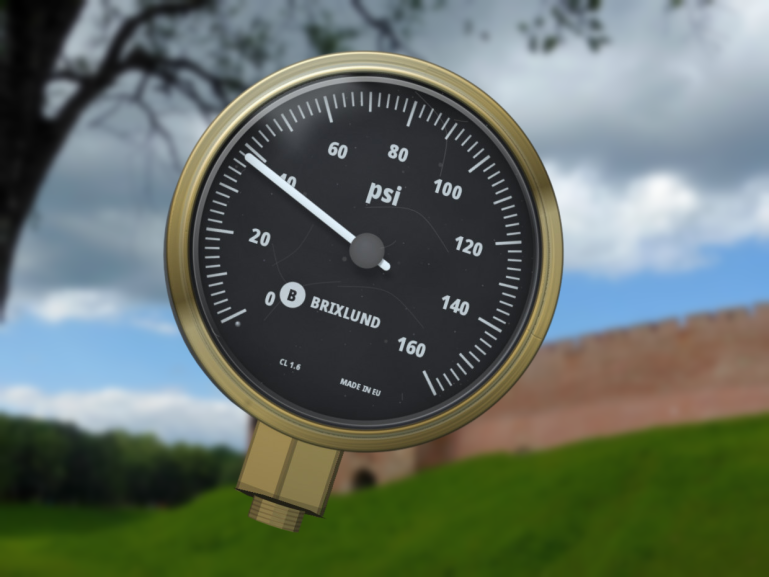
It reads 38 psi
